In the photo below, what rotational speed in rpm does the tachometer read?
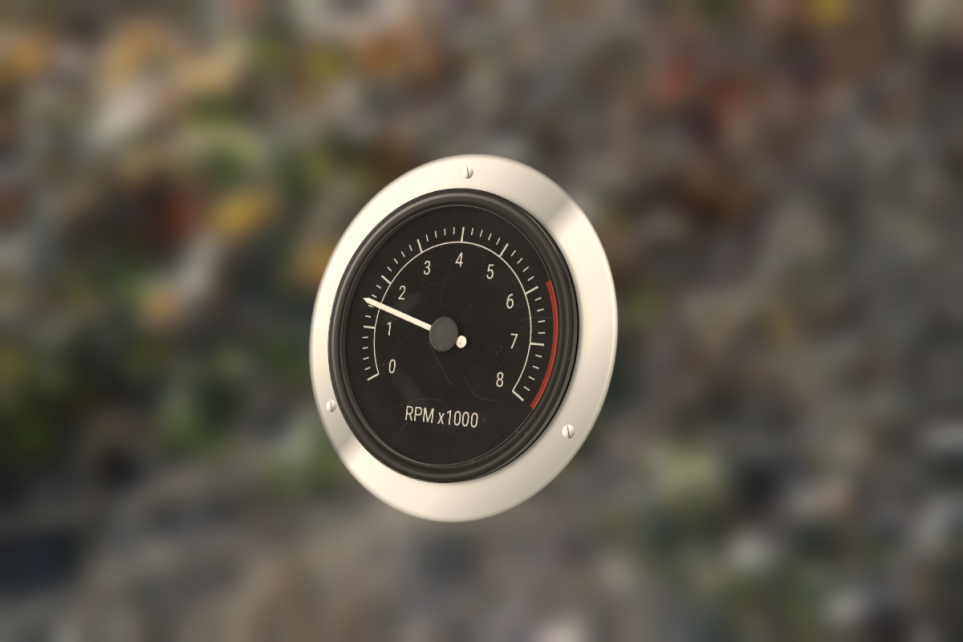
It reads 1500 rpm
